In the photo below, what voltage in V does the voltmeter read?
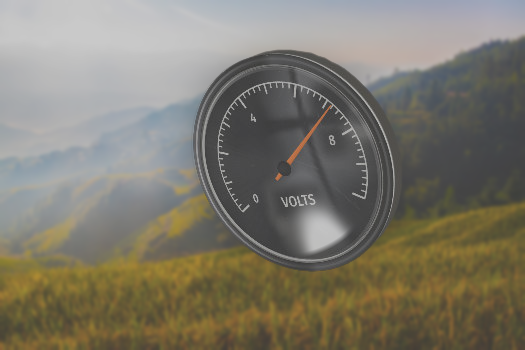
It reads 7.2 V
